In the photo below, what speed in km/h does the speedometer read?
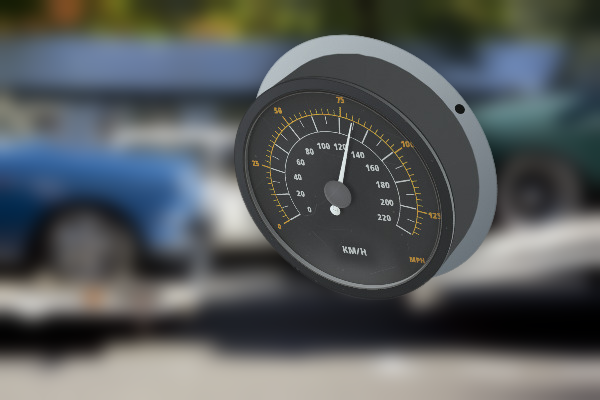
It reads 130 km/h
